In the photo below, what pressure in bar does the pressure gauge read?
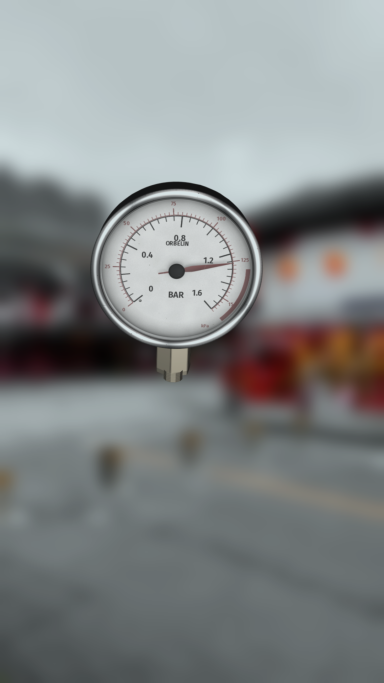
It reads 1.25 bar
